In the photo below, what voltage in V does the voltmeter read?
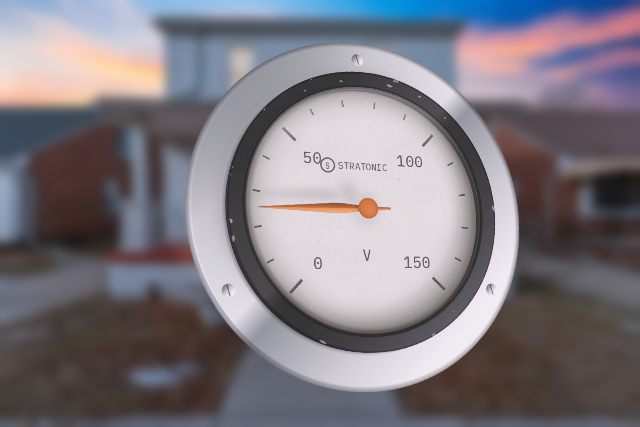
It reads 25 V
